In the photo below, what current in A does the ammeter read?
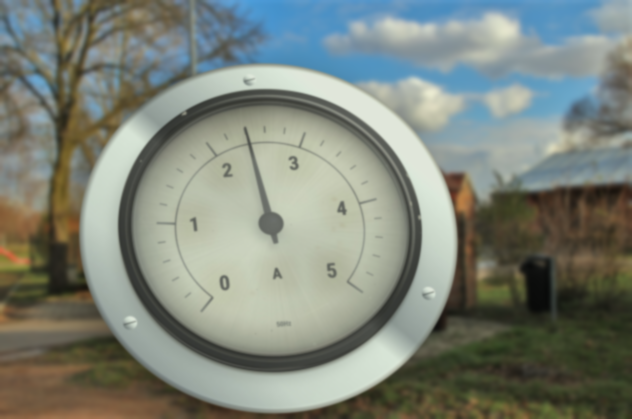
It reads 2.4 A
